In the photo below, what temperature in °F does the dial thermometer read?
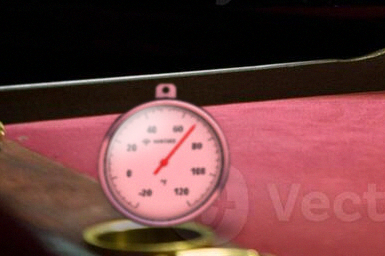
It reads 68 °F
